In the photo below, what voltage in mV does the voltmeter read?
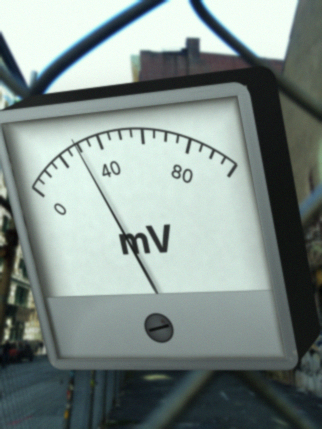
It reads 30 mV
